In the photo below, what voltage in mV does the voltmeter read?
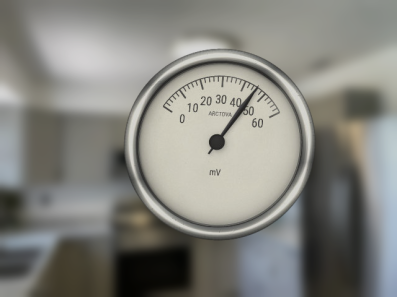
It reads 46 mV
